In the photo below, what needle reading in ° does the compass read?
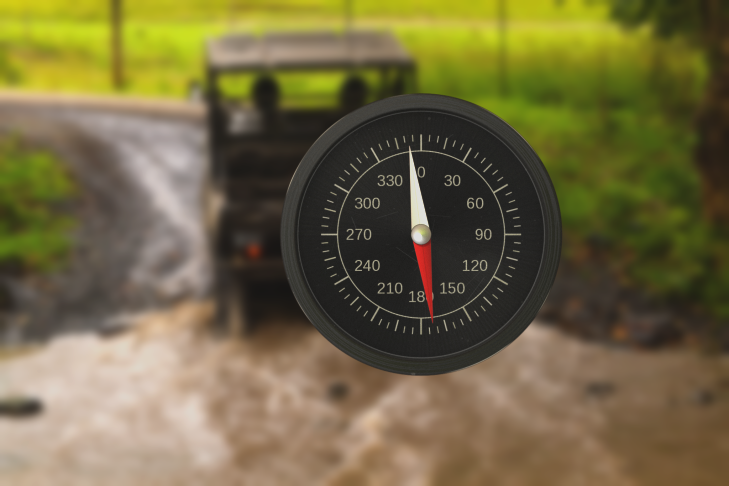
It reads 172.5 °
